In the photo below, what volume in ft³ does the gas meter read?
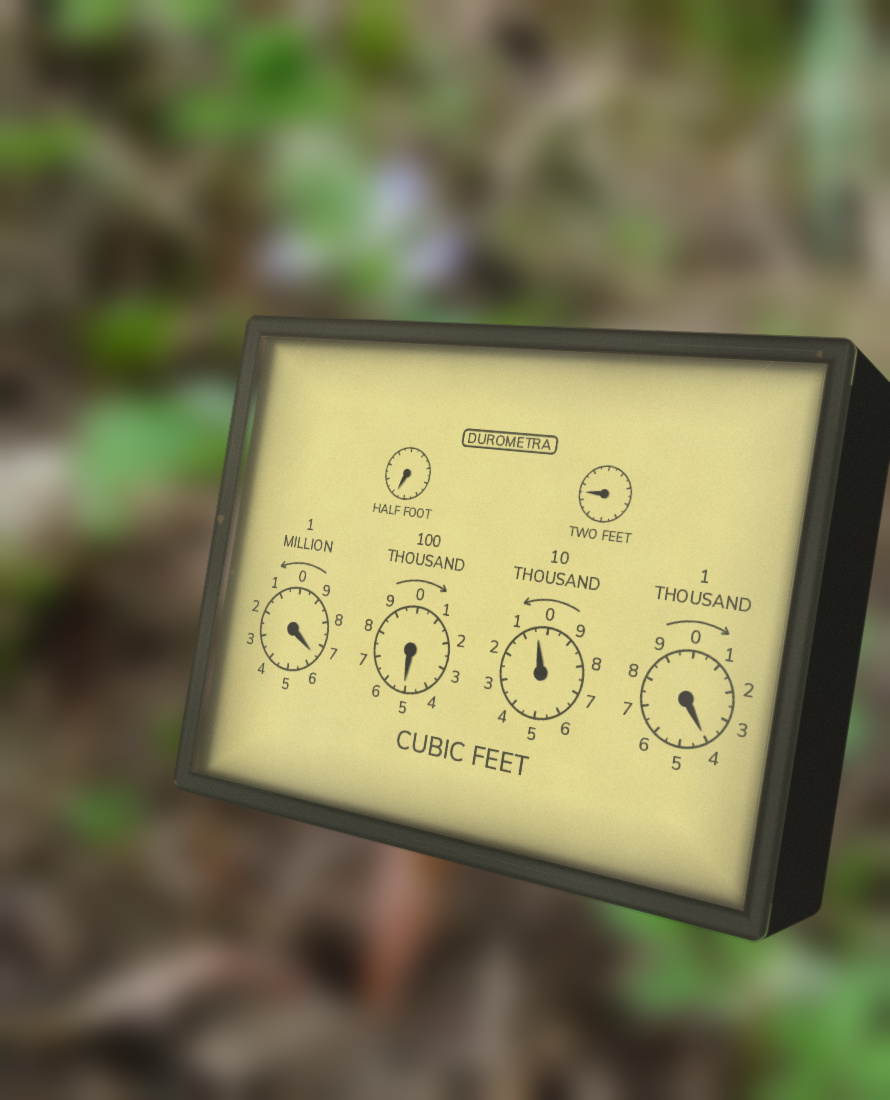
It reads 650400 ft³
